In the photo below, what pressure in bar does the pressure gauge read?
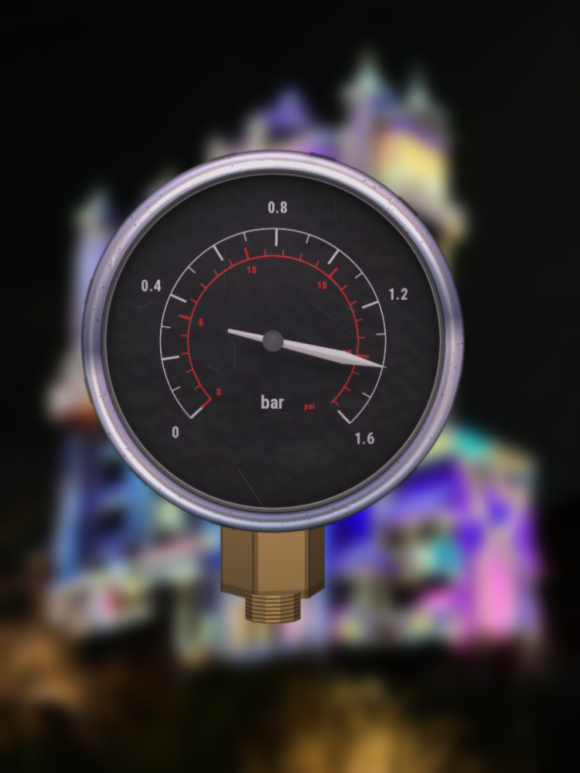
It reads 1.4 bar
